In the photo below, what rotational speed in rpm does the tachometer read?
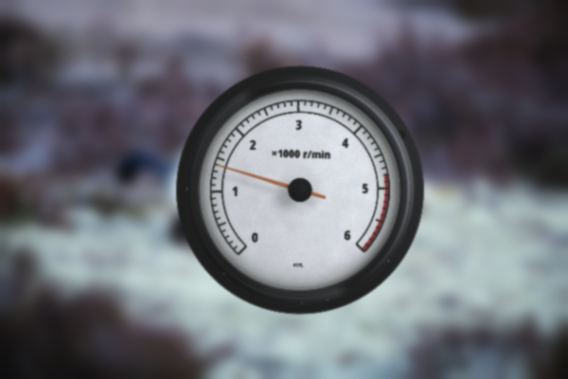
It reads 1400 rpm
